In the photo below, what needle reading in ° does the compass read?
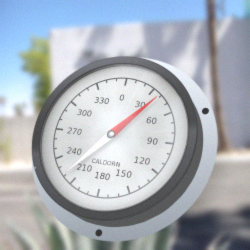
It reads 40 °
